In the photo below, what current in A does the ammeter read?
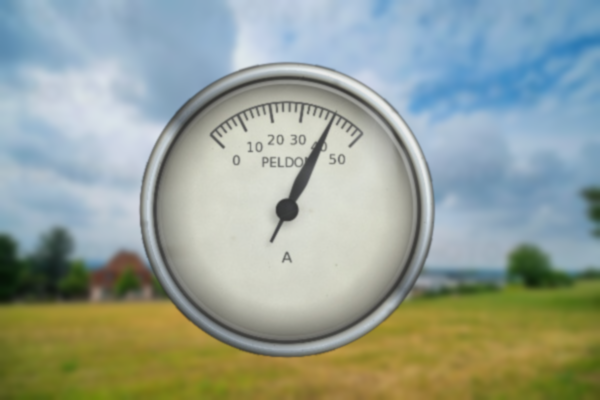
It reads 40 A
